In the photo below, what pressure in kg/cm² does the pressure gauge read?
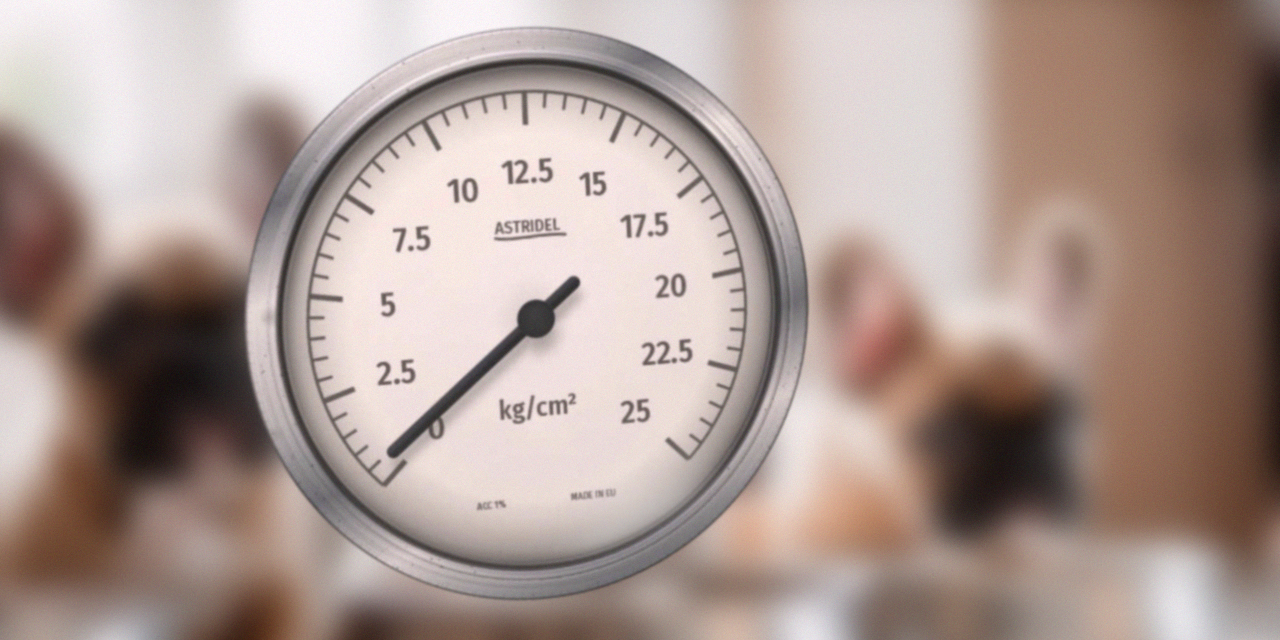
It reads 0.5 kg/cm²
